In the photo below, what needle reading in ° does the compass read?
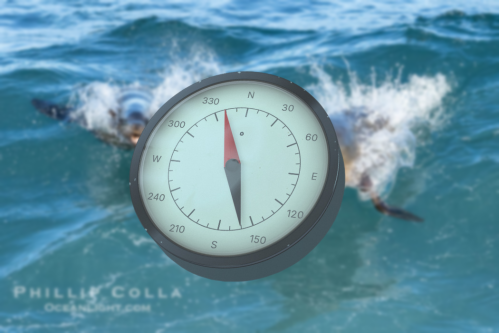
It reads 340 °
